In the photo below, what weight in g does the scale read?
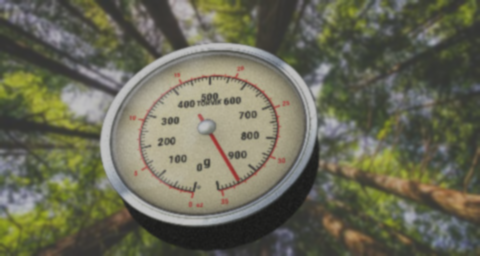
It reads 950 g
